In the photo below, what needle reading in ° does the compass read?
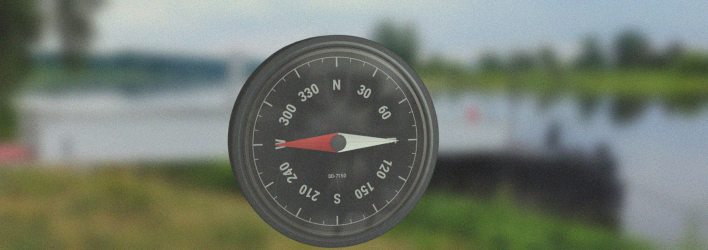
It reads 270 °
